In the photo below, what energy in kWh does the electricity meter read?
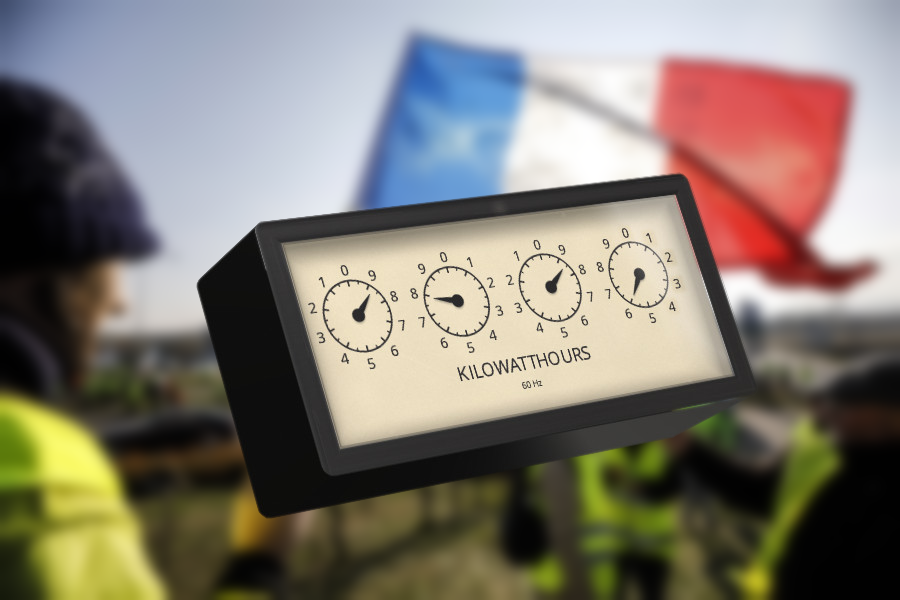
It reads 8786 kWh
